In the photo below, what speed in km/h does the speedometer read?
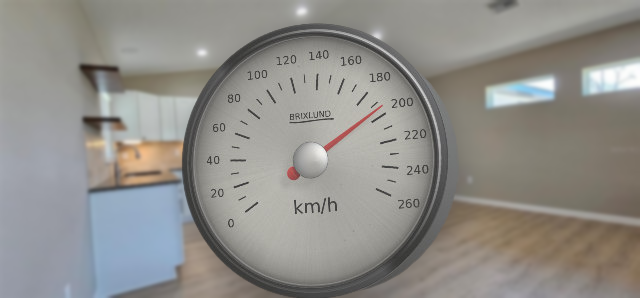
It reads 195 km/h
